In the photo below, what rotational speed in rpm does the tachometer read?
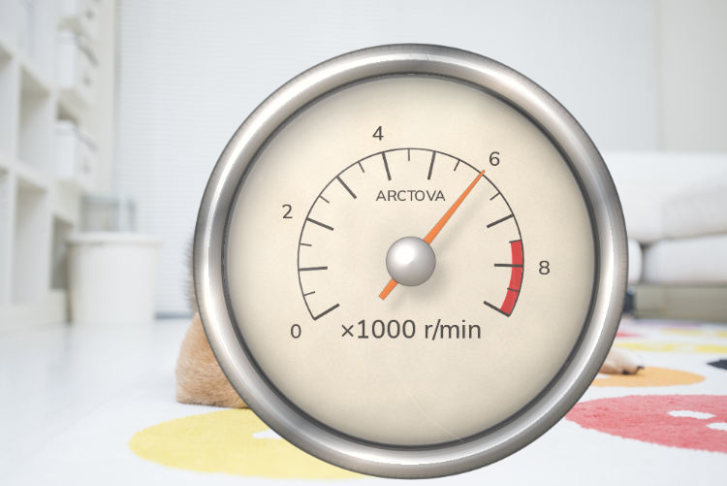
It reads 6000 rpm
